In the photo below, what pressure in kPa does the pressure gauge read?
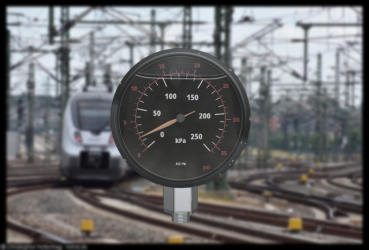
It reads 15 kPa
